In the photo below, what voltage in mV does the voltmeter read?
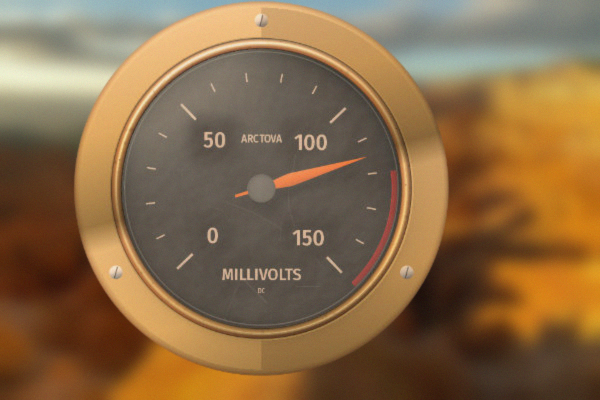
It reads 115 mV
